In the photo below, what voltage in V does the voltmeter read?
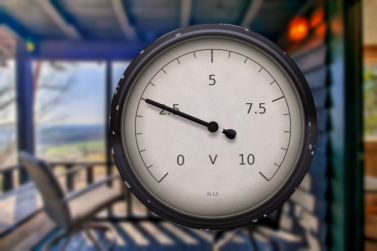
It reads 2.5 V
